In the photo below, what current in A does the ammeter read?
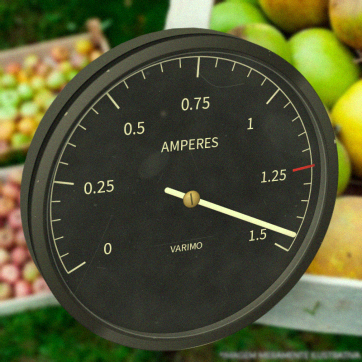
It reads 1.45 A
